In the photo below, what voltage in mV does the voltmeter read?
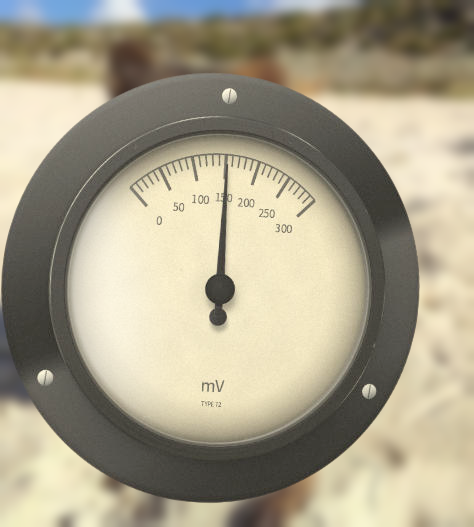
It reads 150 mV
